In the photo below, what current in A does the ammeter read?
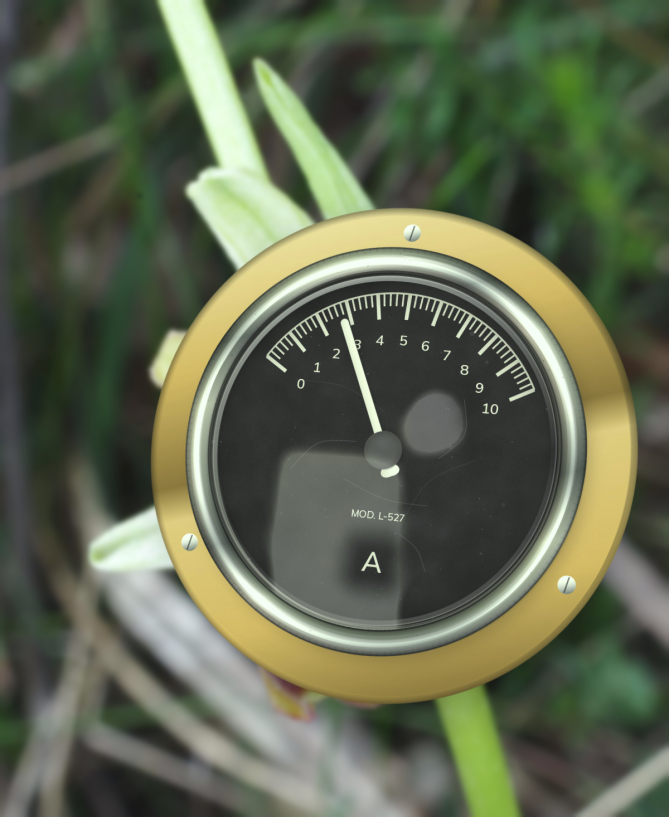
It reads 2.8 A
